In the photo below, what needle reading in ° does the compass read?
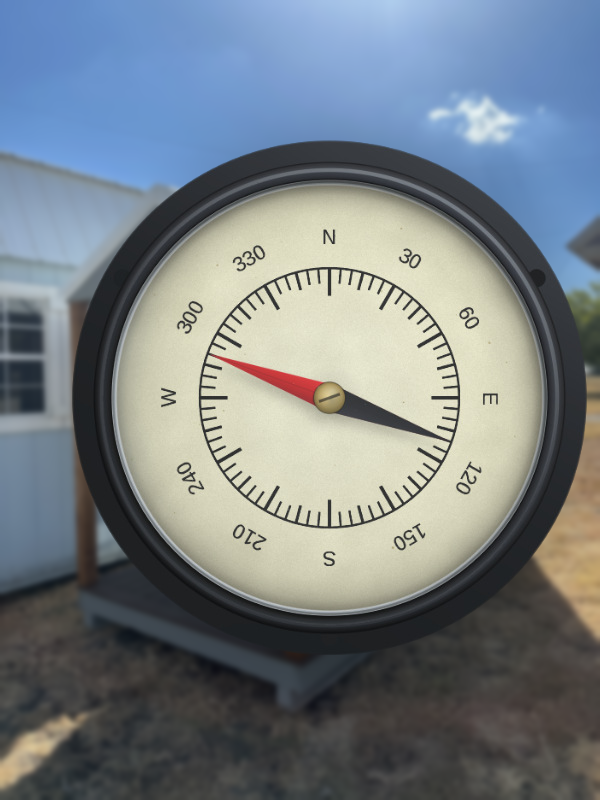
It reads 290 °
